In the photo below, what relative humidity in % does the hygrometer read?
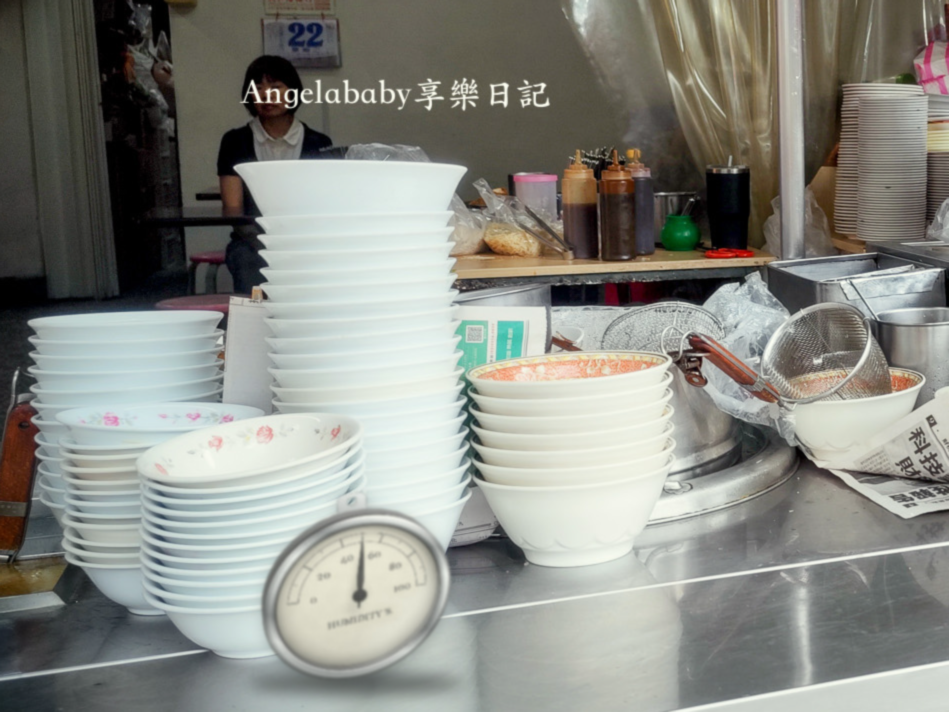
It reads 50 %
